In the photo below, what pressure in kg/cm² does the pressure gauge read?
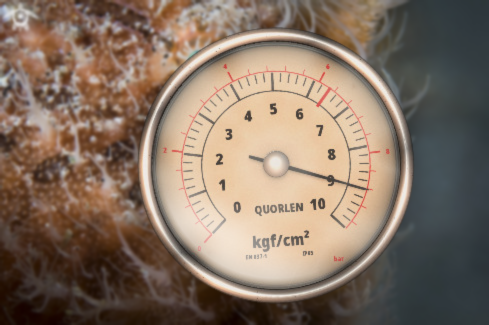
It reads 9 kg/cm²
